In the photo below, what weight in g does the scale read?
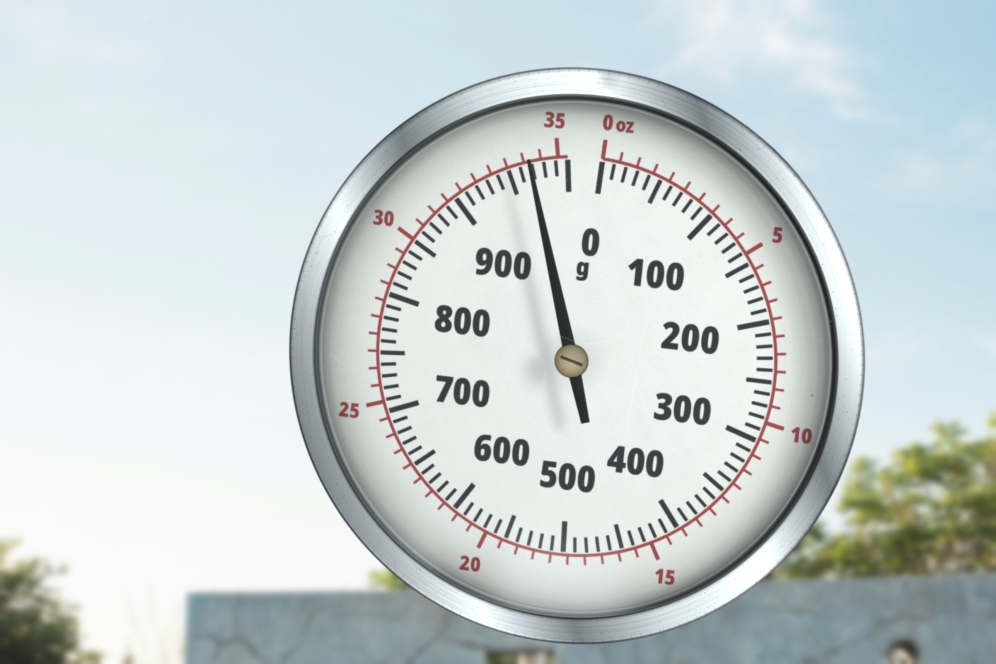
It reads 970 g
